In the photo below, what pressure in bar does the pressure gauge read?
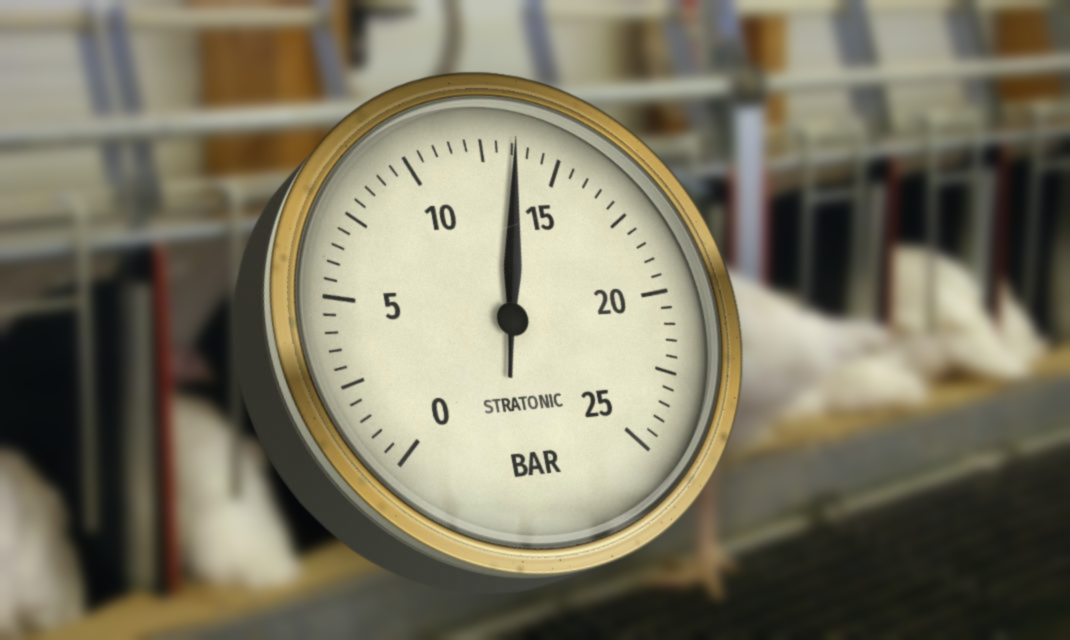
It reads 13.5 bar
